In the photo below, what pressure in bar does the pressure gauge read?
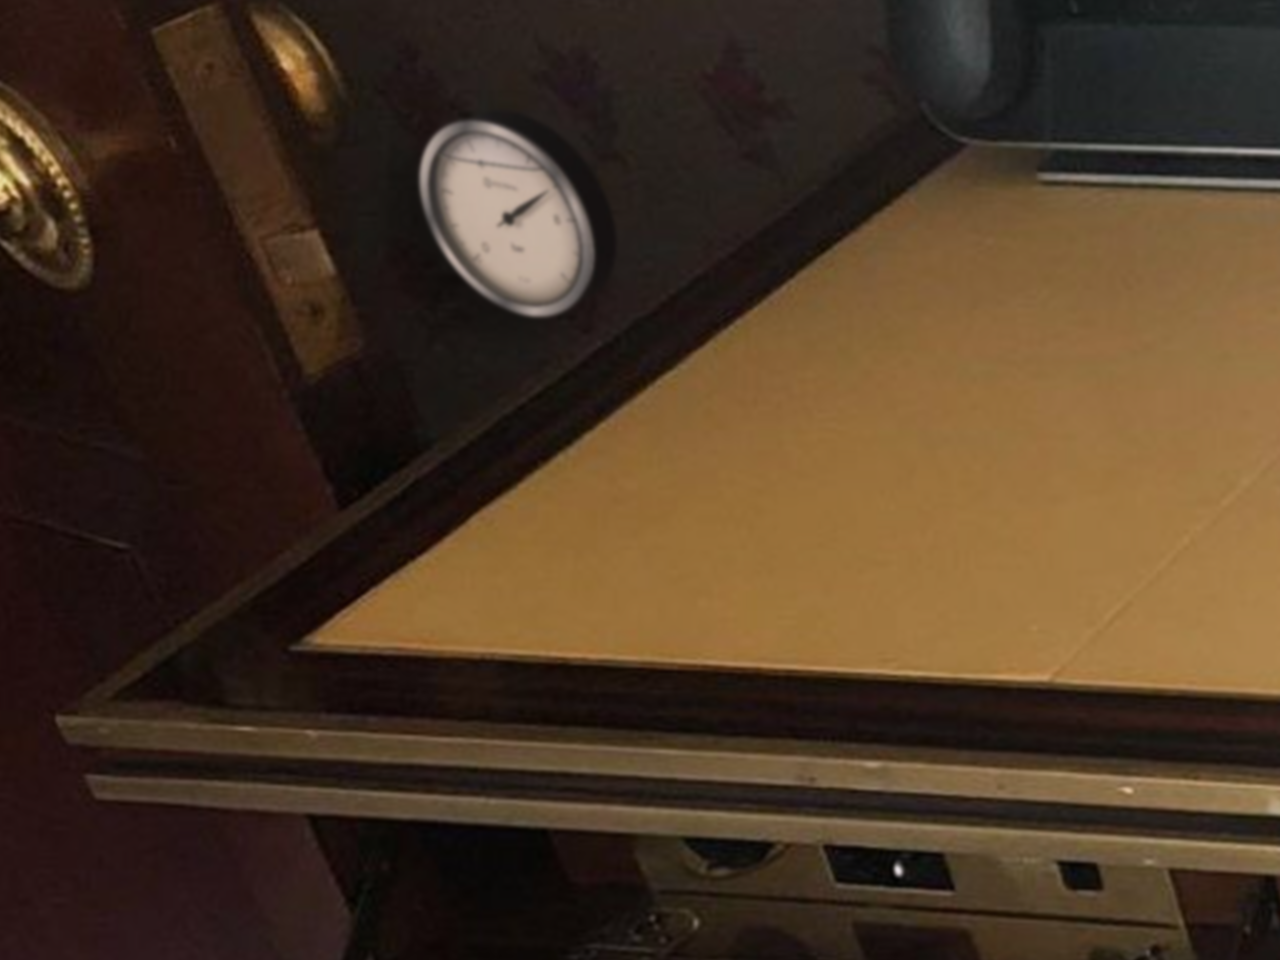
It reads 7 bar
